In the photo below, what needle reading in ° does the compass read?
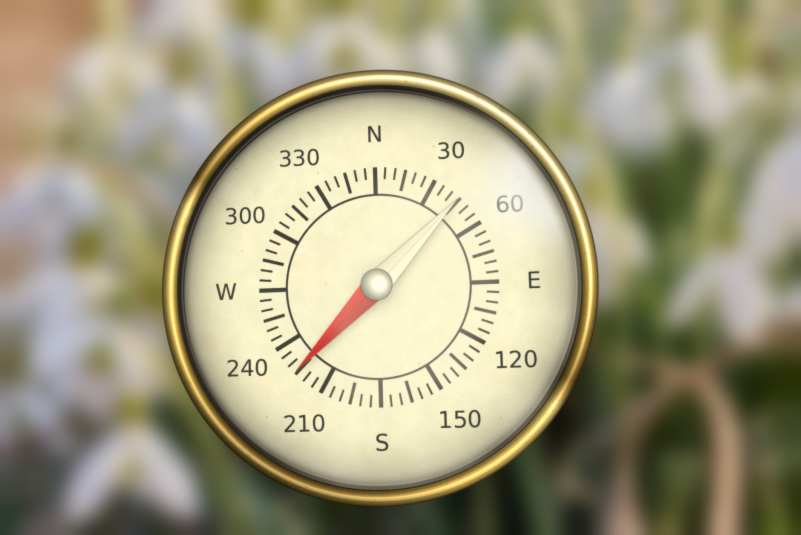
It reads 225 °
